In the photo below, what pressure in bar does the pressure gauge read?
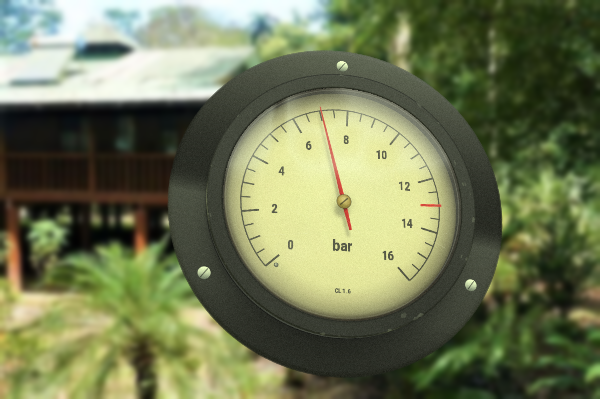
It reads 7 bar
